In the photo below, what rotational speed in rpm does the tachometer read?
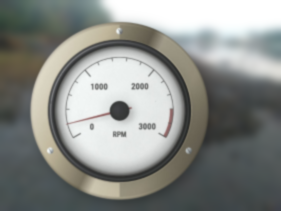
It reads 200 rpm
